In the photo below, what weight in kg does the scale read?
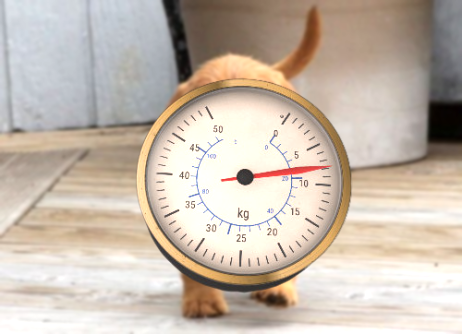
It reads 8 kg
